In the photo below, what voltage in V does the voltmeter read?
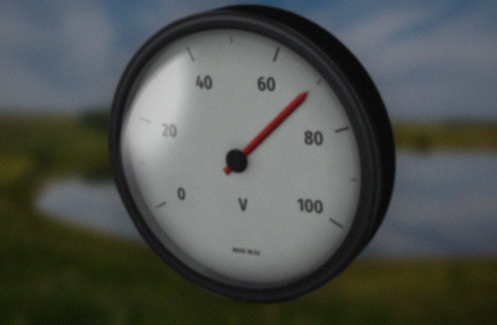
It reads 70 V
